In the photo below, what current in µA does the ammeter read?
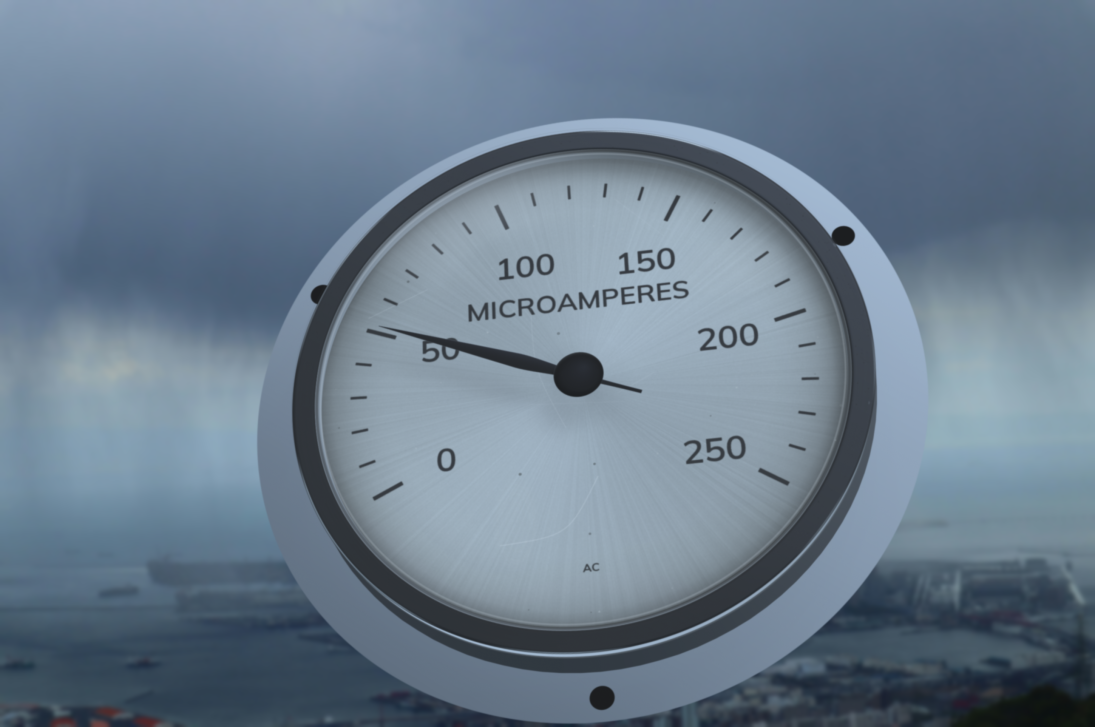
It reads 50 µA
